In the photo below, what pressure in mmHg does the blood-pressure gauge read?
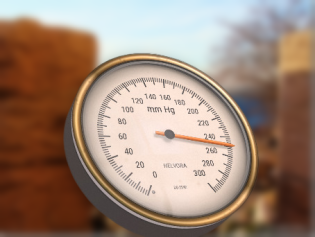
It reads 250 mmHg
